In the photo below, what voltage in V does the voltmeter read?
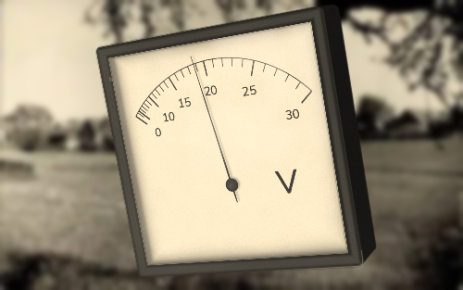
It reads 19 V
